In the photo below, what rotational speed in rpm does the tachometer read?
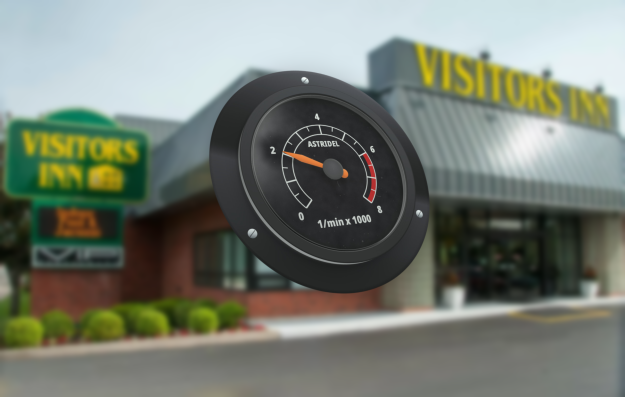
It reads 2000 rpm
